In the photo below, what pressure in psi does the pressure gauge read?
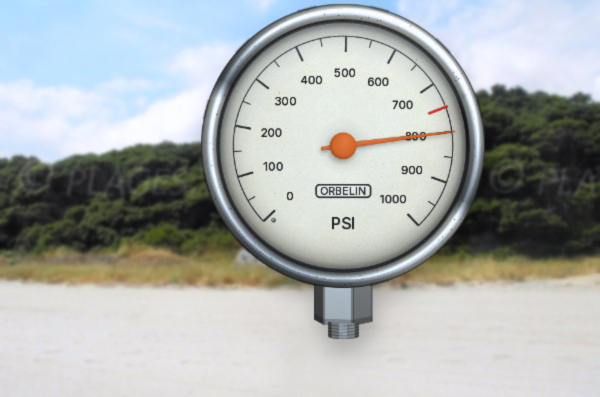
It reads 800 psi
